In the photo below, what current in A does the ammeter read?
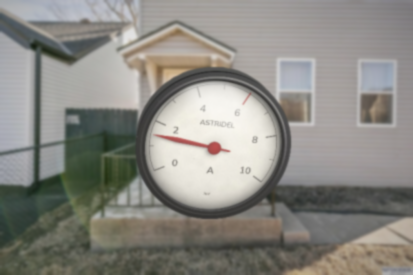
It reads 1.5 A
